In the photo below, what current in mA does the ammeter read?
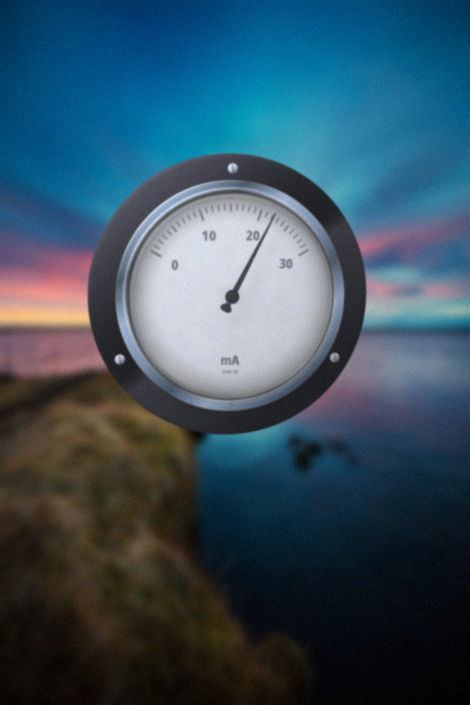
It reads 22 mA
